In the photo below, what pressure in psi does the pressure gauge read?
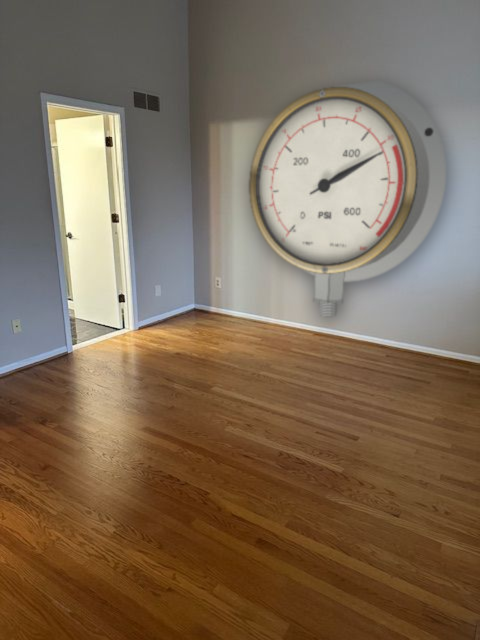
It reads 450 psi
